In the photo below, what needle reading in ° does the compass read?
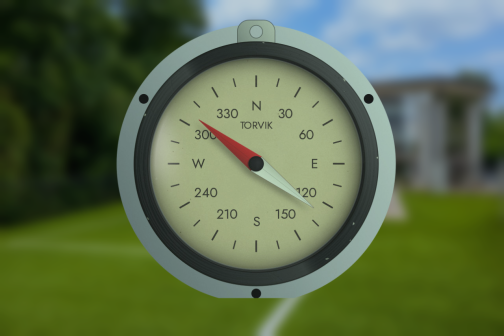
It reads 307.5 °
